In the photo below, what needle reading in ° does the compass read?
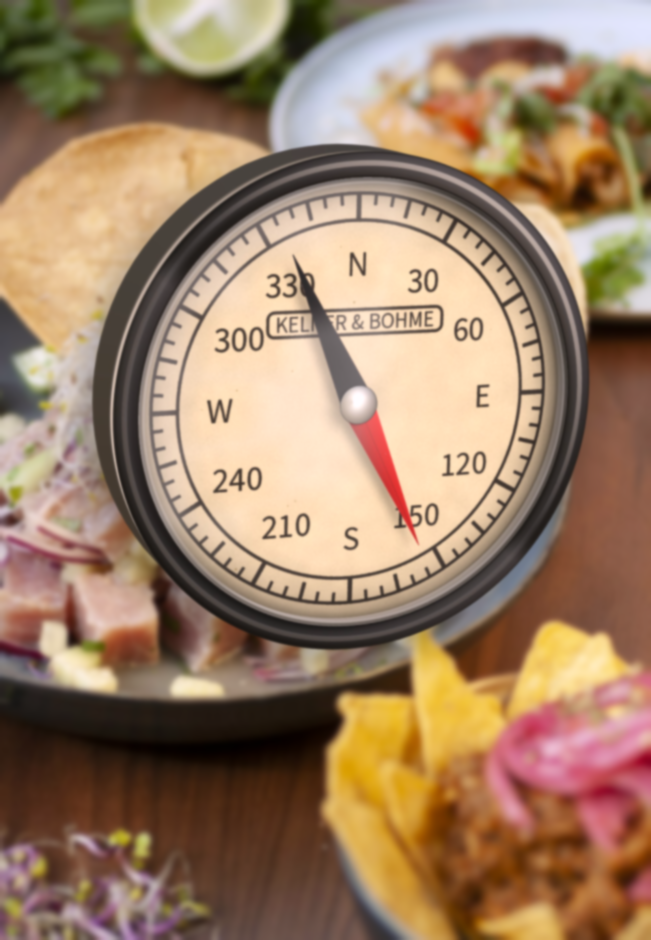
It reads 155 °
